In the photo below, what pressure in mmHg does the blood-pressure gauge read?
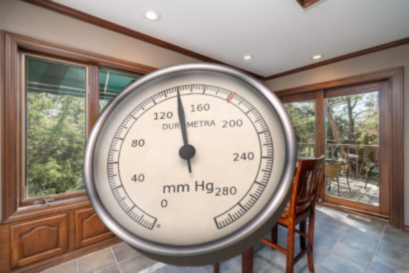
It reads 140 mmHg
